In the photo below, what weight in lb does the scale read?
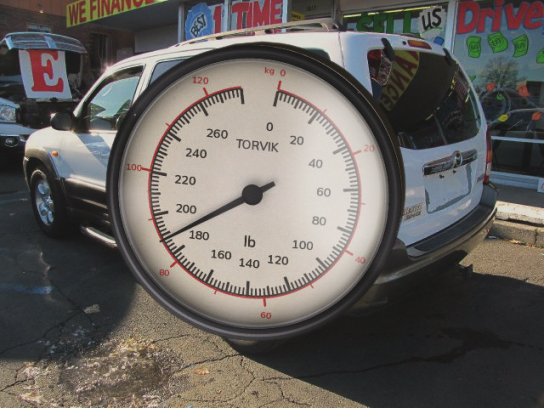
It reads 188 lb
